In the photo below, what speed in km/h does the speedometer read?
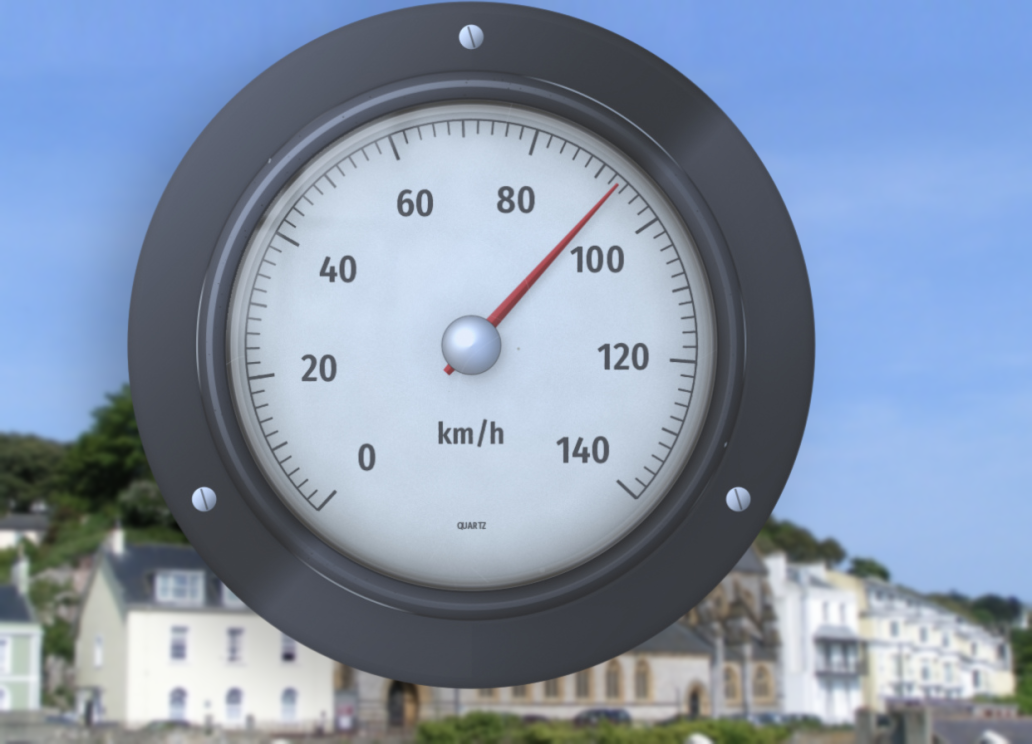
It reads 93 km/h
